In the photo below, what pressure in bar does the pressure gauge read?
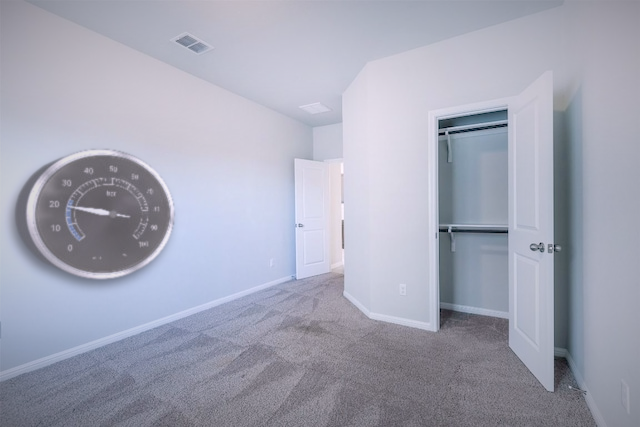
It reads 20 bar
